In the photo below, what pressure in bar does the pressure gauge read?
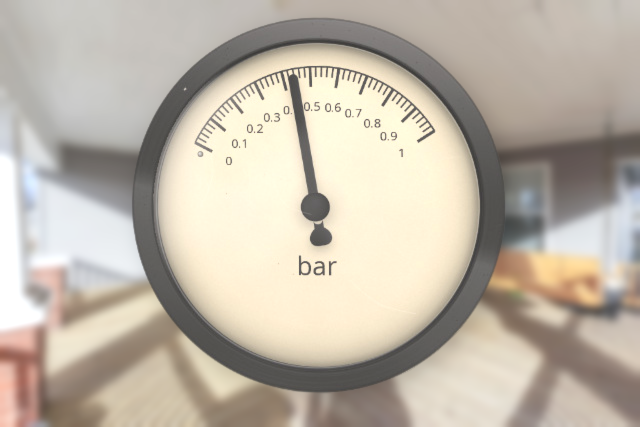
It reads 0.44 bar
